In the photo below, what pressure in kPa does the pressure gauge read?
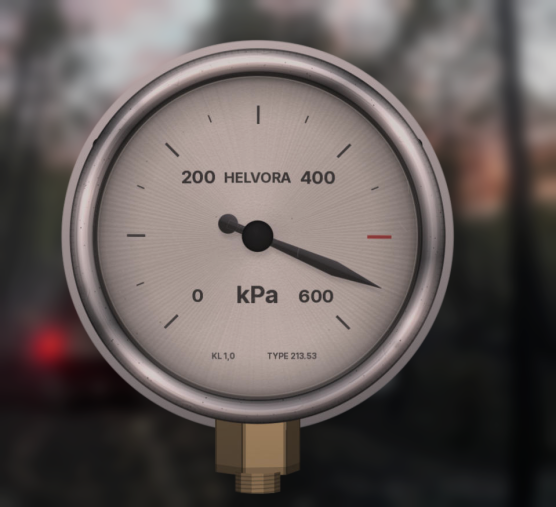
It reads 550 kPa
